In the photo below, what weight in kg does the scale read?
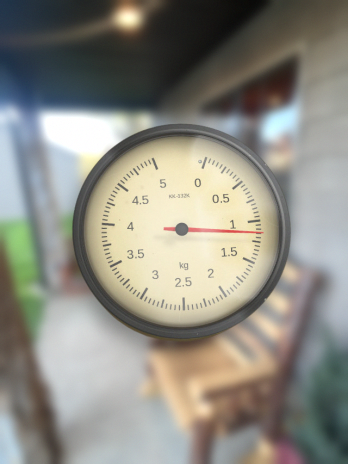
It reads 1.15 kg
